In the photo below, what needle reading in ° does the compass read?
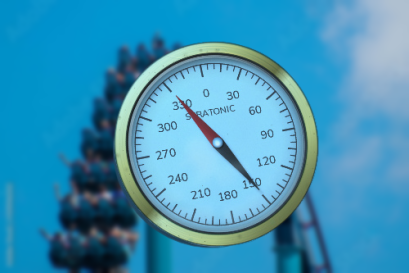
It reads 330 °
